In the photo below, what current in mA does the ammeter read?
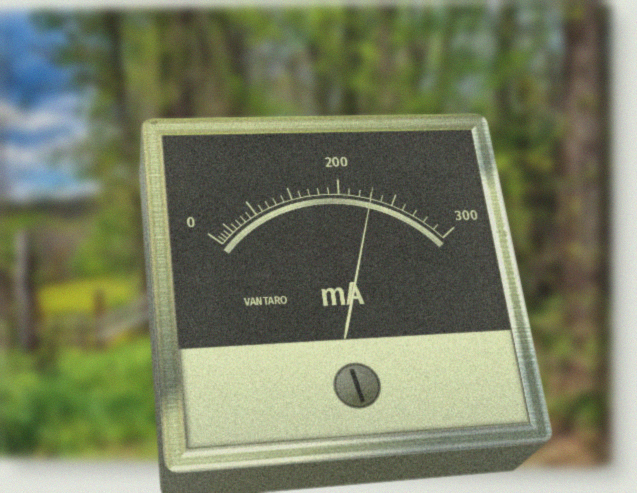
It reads 230 mA
